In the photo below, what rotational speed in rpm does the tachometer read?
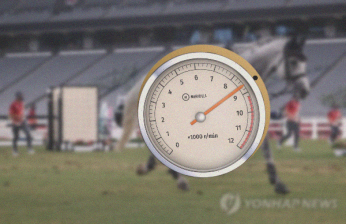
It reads 8600 rpm
